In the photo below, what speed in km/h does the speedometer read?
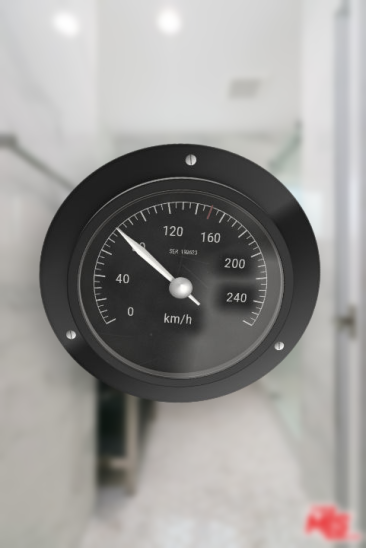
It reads 80 km/h
